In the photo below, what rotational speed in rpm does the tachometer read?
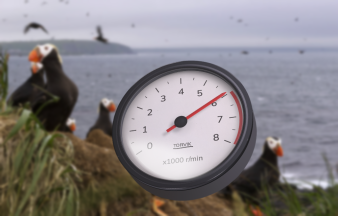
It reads 6000 rpm
